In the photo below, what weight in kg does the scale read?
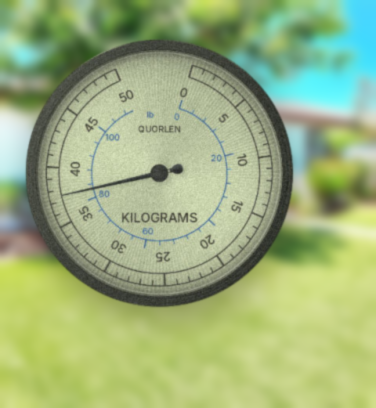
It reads 37.5 kg
